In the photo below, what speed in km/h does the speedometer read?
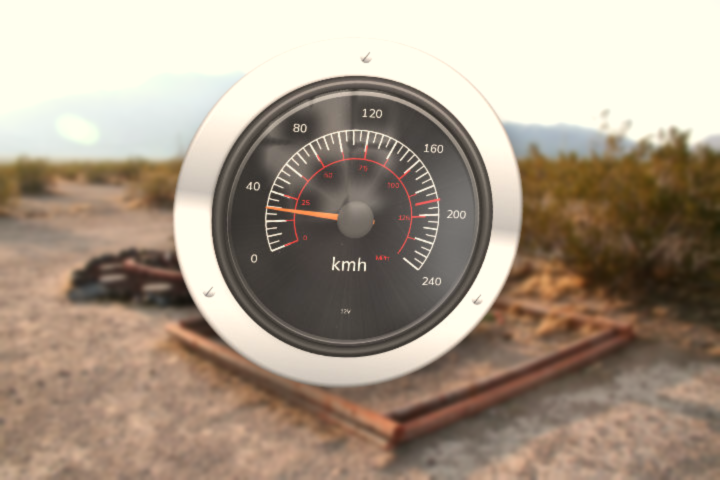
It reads 30 km/h
